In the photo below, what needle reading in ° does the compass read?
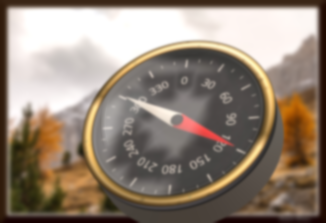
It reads 120 °
